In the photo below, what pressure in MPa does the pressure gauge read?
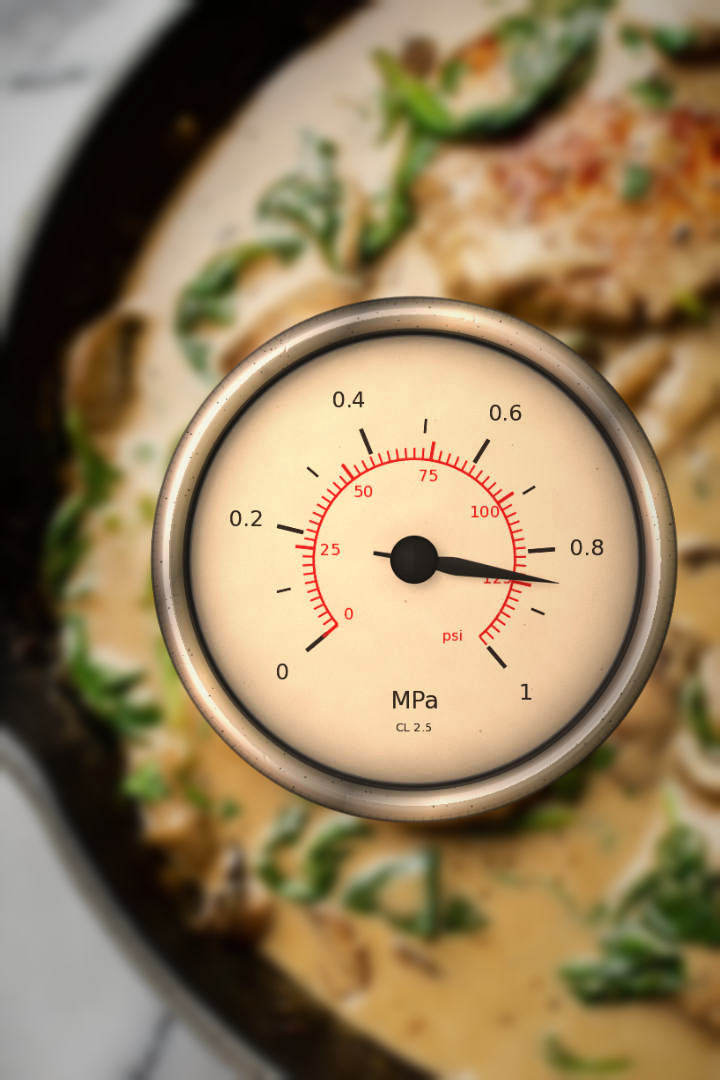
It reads 0.85 MPa
